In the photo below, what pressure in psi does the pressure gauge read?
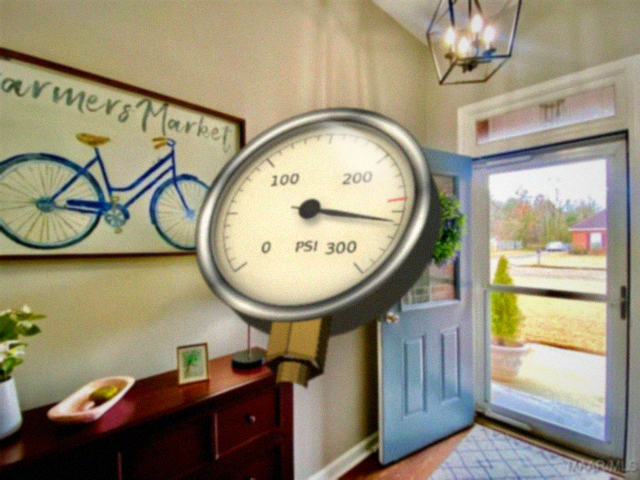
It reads 260 psi
